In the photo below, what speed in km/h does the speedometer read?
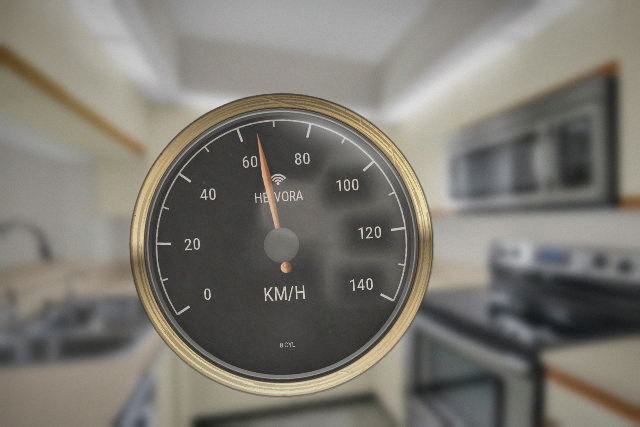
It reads 65 km/h
